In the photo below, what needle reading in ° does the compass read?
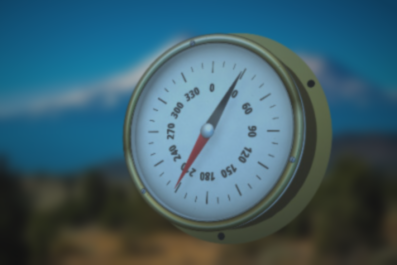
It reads 210 °
